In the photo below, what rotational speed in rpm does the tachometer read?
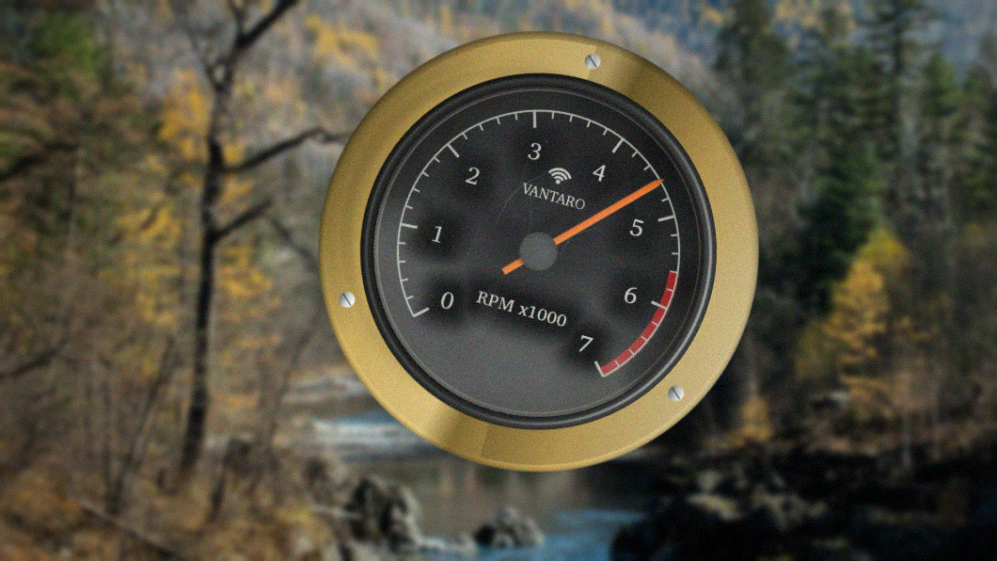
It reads 4600 rpm
